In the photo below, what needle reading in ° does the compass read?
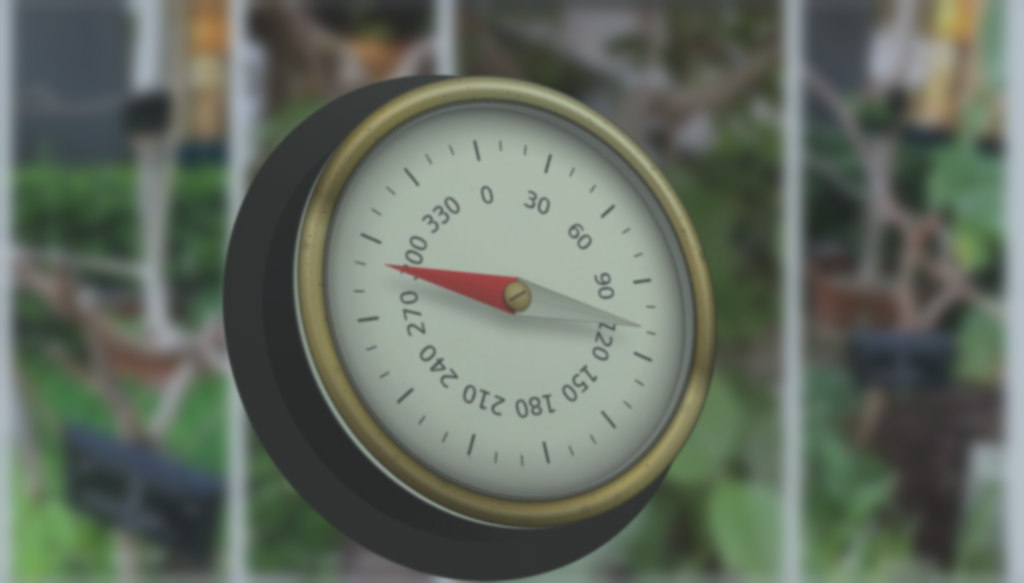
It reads 290 °
